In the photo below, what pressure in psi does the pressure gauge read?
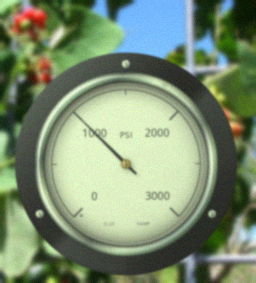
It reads 1000 psi
